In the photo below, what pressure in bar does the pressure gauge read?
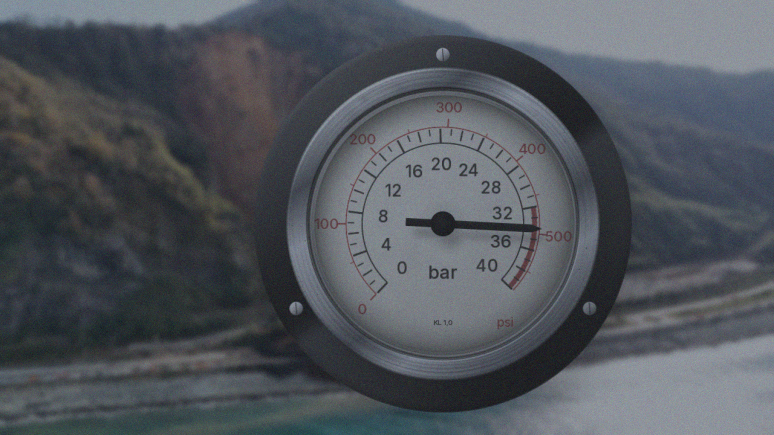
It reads 34 bar
